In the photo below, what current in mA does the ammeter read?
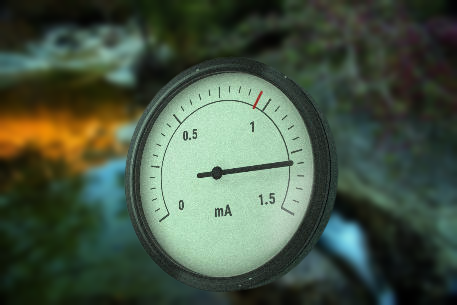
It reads 1.3 mA
